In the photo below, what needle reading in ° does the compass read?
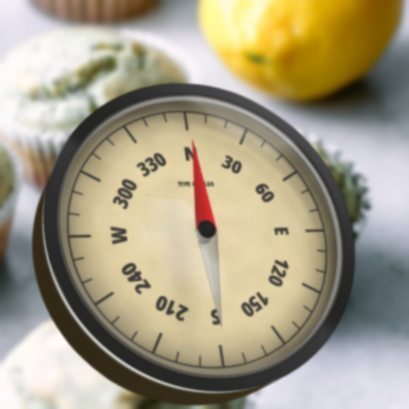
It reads 0 °
